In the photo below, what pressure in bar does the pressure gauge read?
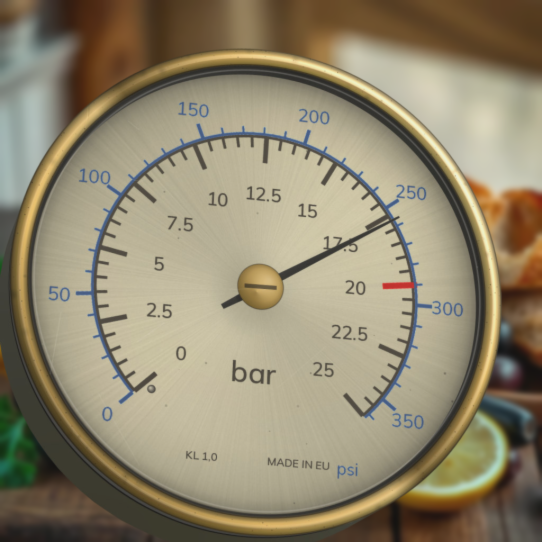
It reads 17.75 bar
